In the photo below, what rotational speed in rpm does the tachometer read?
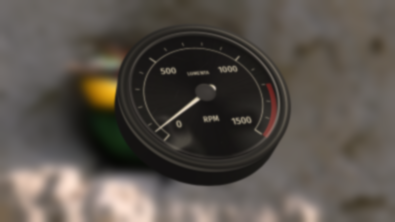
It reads 50 rpm
